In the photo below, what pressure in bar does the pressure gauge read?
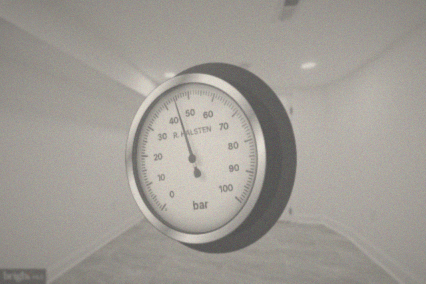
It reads 45 bar
